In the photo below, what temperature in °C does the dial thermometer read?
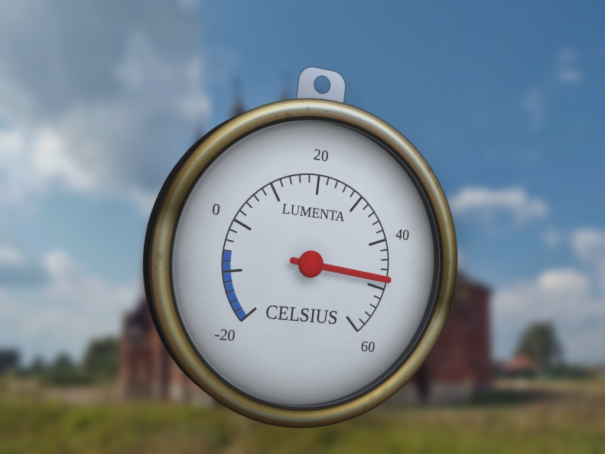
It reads 48 °C
